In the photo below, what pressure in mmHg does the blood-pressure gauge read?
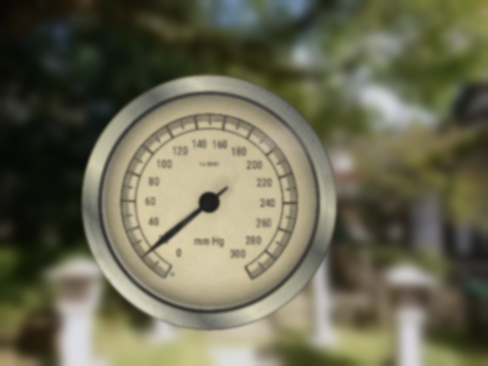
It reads 20 mmHg
